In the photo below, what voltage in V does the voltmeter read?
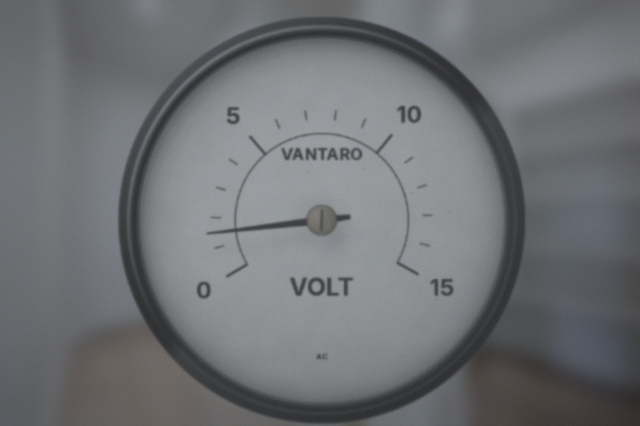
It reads 1.5 V
